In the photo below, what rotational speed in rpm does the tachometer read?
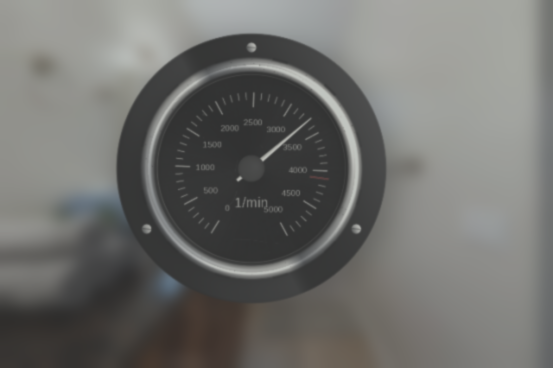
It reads 3300 rpm
